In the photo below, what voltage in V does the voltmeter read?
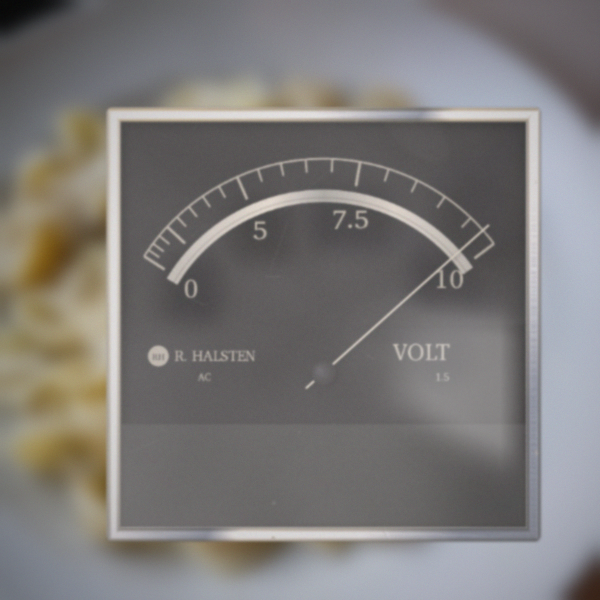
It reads 9.75 V
